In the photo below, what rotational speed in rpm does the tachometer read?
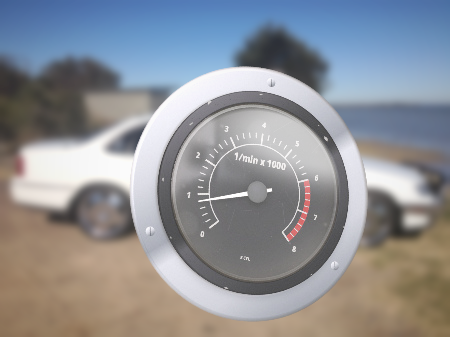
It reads 800 rpm
